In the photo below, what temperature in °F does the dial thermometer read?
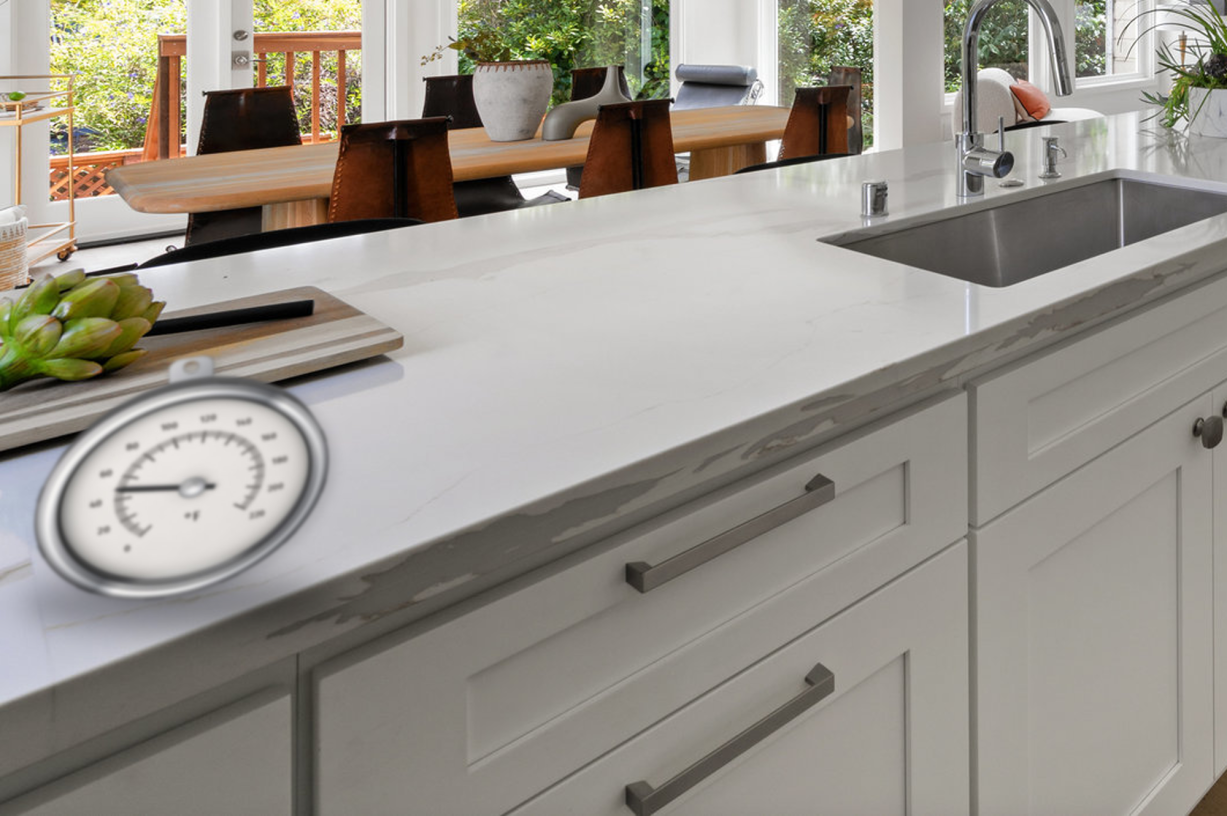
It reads 50 °F
